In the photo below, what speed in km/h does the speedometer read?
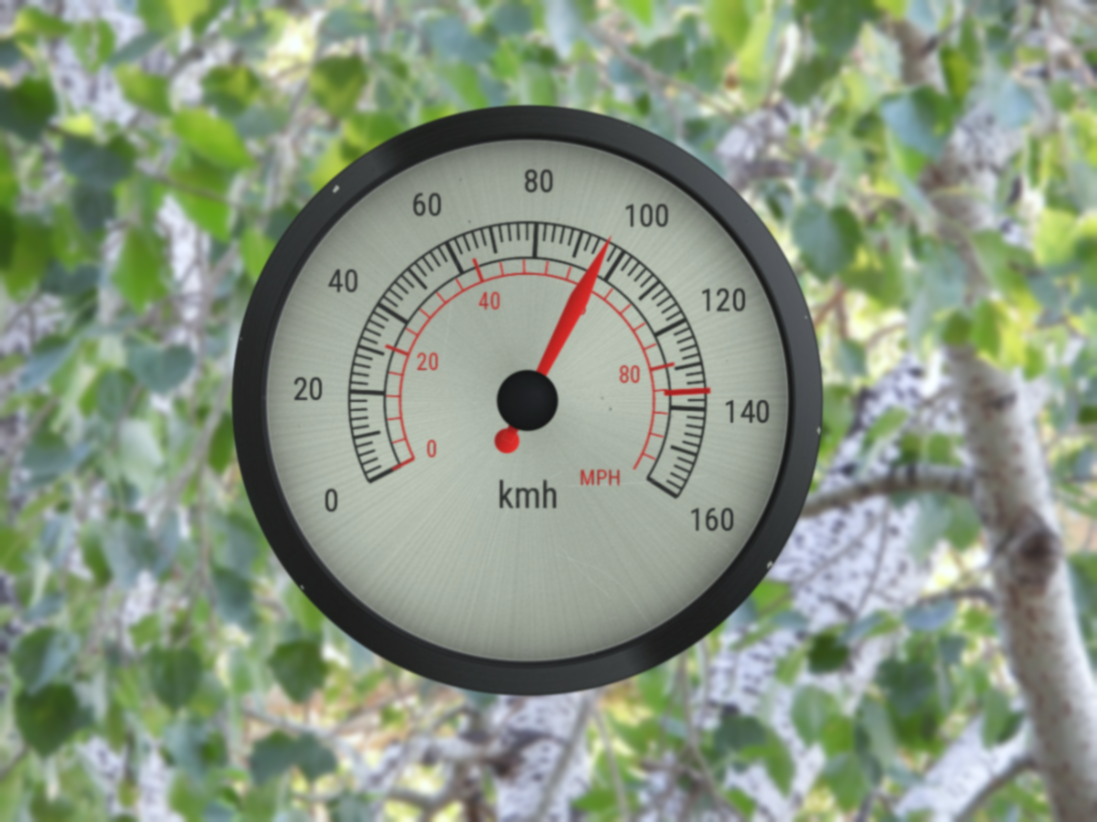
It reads 96 km/h
